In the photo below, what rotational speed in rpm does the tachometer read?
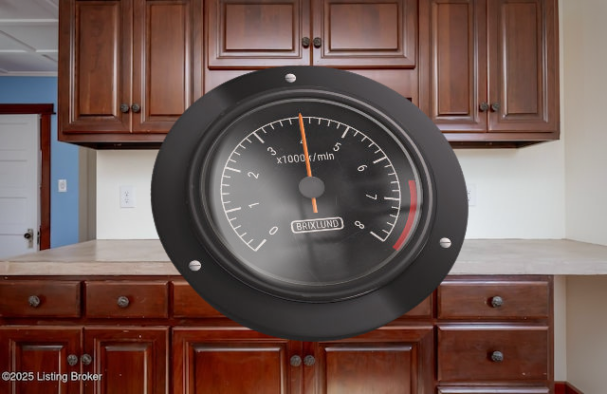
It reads 4000 rpm
